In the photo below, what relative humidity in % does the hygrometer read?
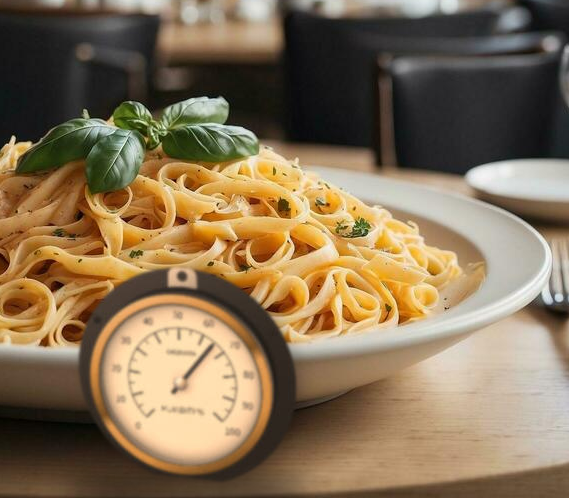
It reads 65 %
